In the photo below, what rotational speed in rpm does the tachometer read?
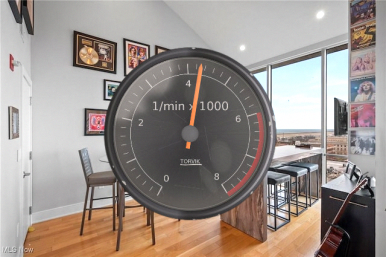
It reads 4300 rpm
